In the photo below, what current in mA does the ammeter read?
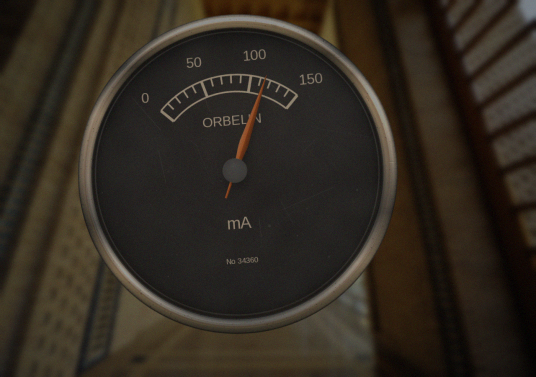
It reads 115 mA
